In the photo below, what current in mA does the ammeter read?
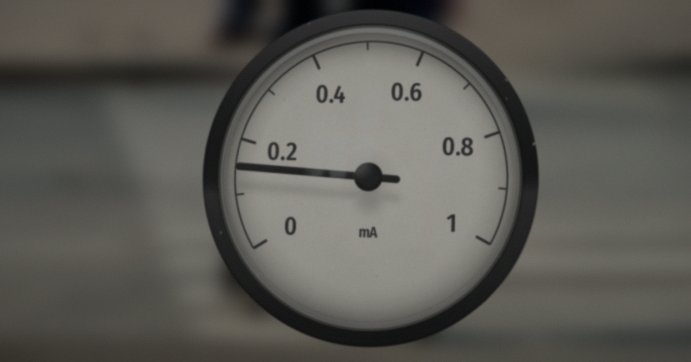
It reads 0.15 mA
